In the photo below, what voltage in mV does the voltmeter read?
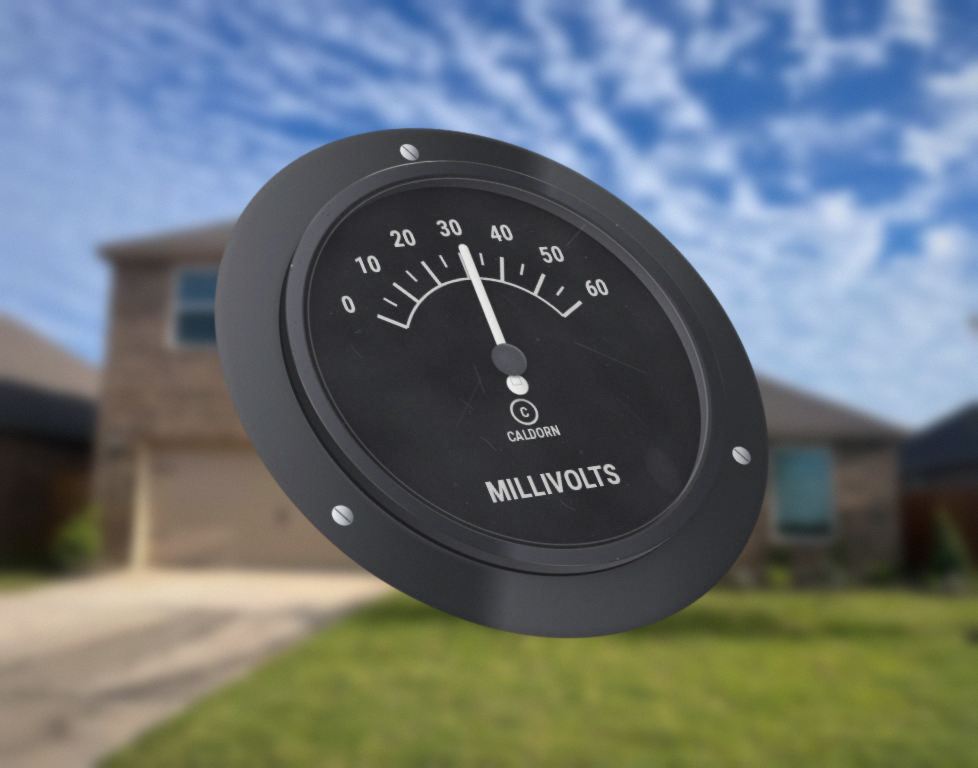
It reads 30 mV
